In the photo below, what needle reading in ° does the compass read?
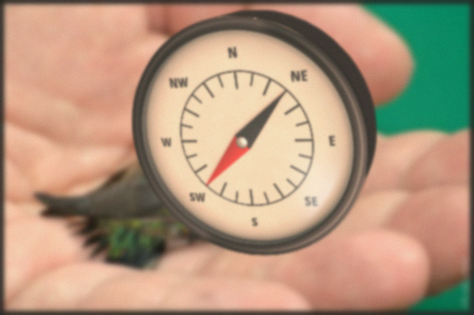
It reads 225 °
